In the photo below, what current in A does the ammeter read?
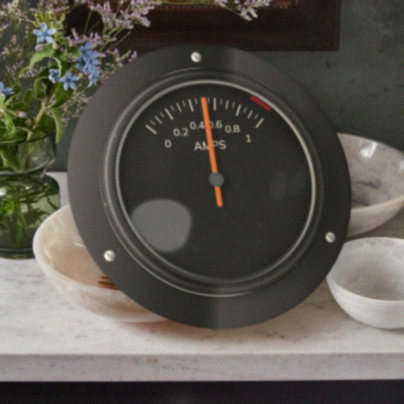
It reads 0.5 A
